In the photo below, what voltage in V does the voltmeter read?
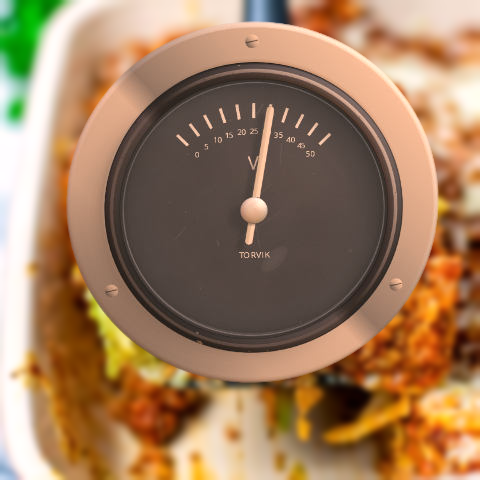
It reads 30 V
